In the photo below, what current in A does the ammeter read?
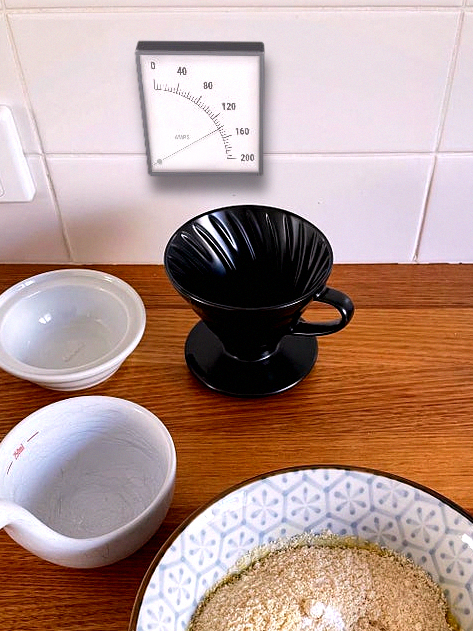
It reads 140 A
